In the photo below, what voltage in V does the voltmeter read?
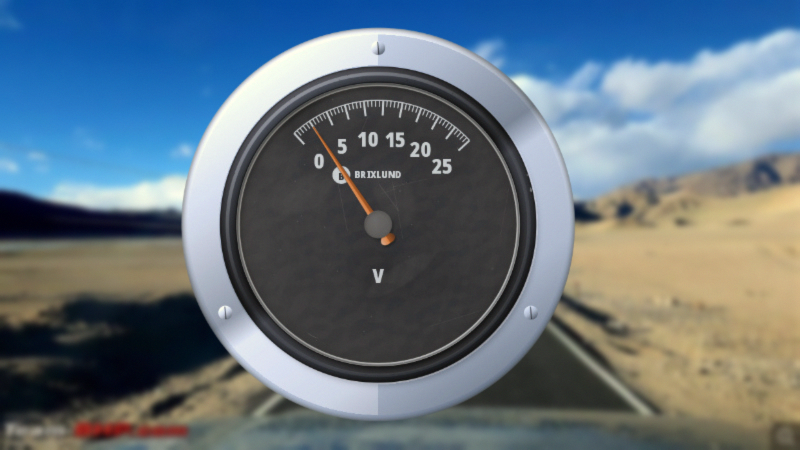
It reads 2.5 V
